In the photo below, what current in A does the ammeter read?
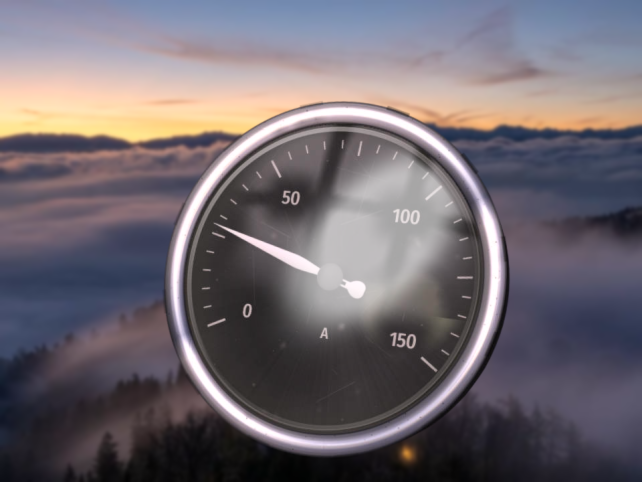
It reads 27.5 A
